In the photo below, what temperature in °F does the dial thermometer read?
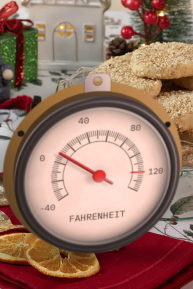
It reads 10 °F
